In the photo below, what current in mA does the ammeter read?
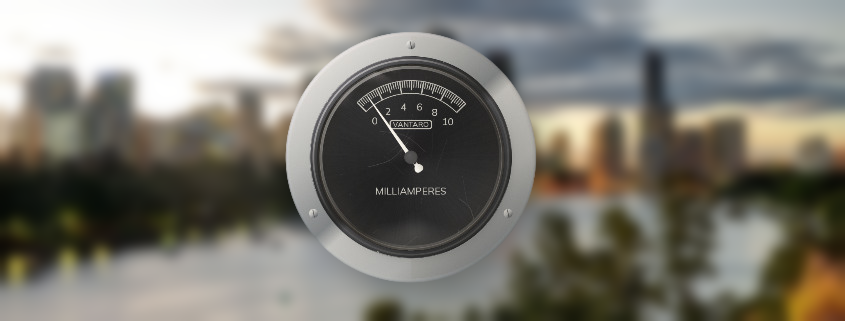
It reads 1 mA
